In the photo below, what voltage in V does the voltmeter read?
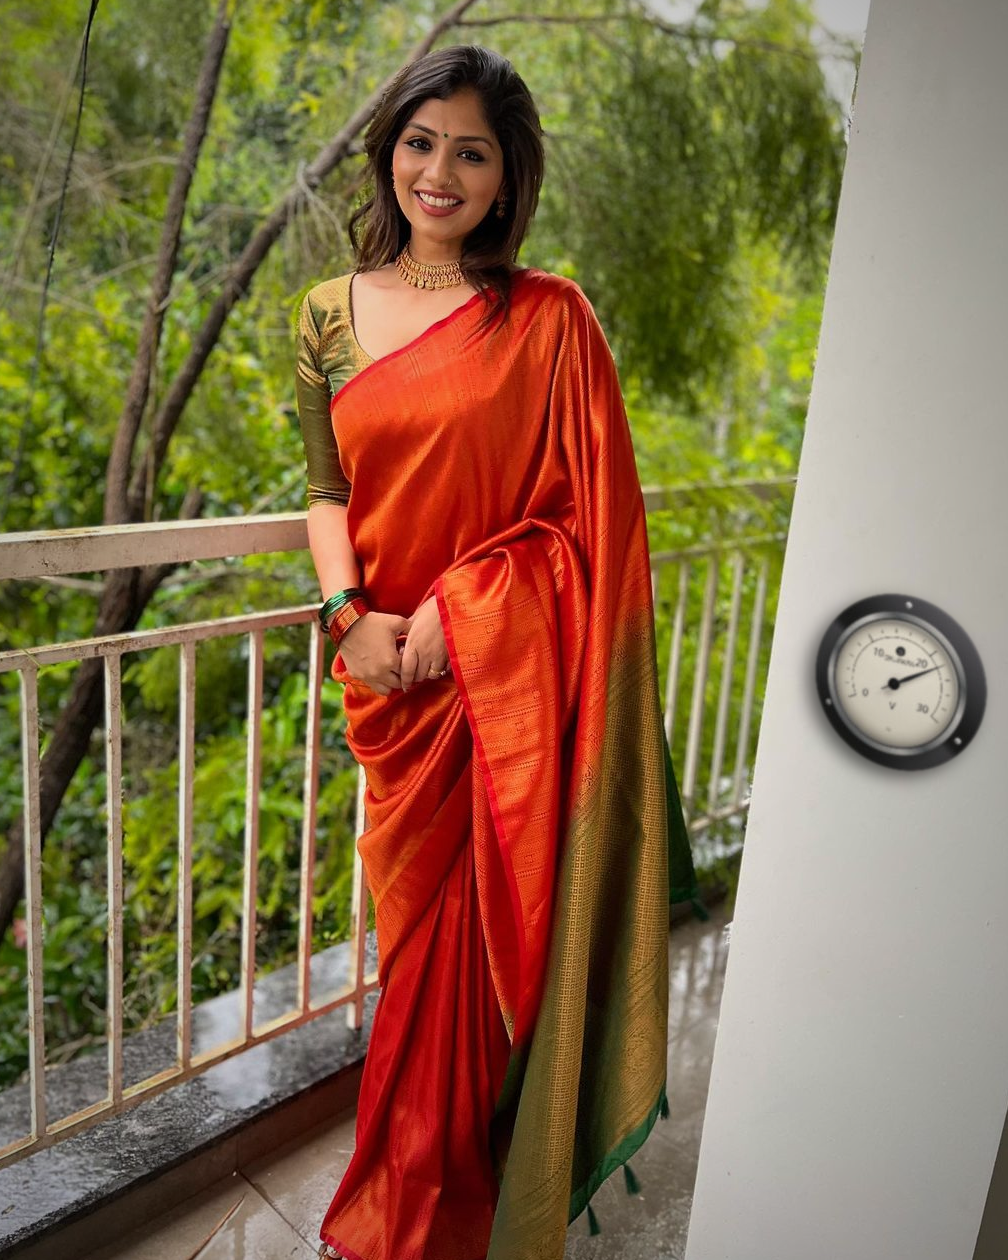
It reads 22 V
